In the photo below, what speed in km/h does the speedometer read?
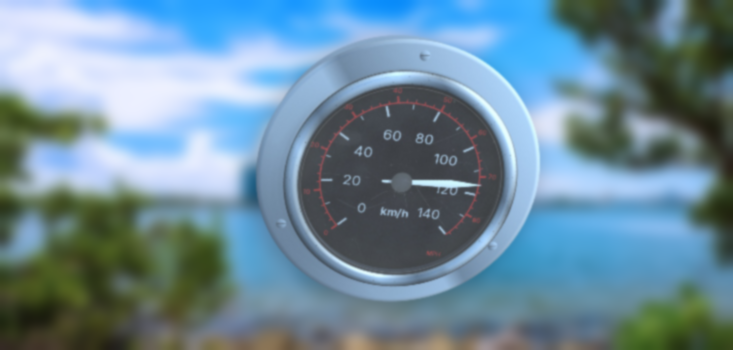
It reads 115 km/h
